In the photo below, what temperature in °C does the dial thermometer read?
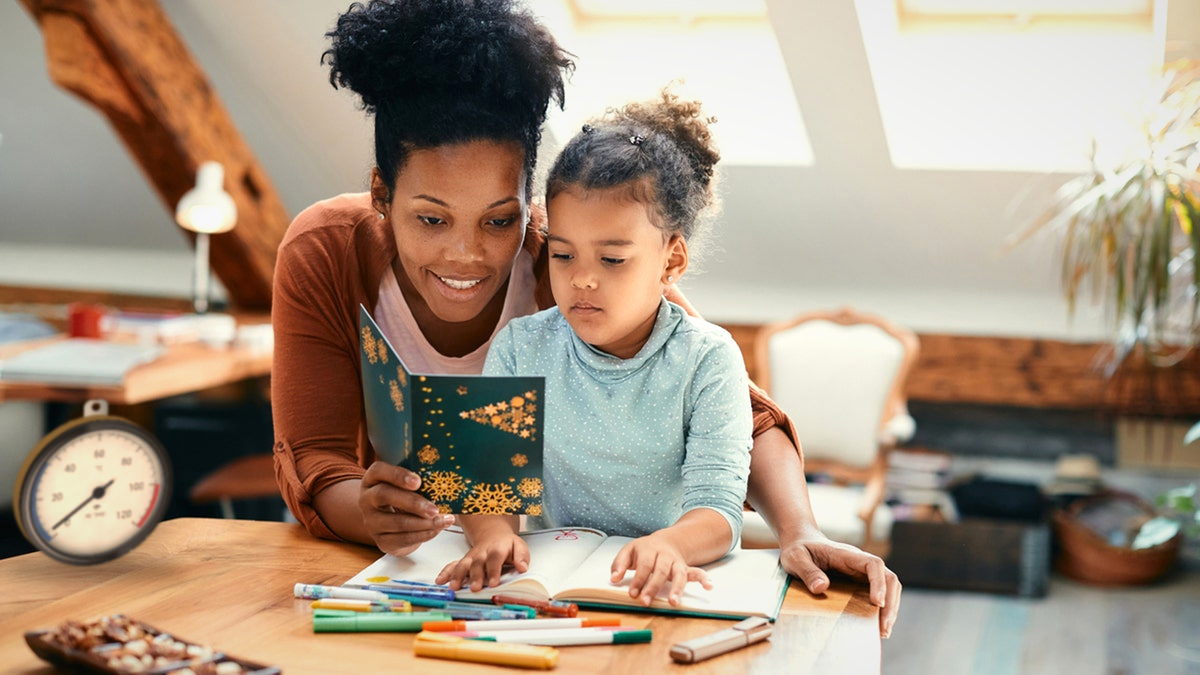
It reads 4 °C
